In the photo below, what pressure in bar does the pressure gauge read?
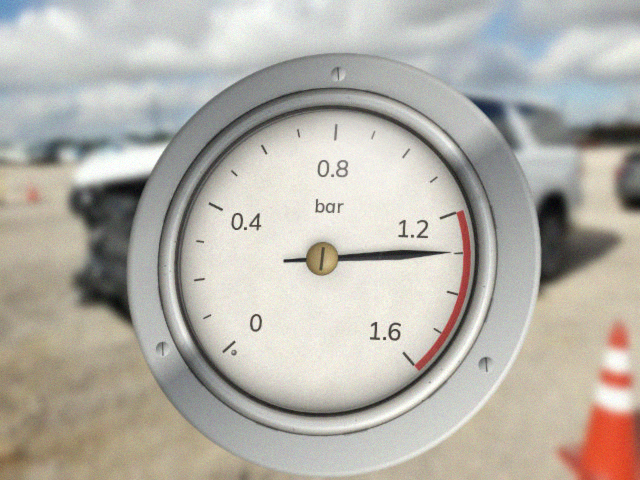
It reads 1.3 bar
